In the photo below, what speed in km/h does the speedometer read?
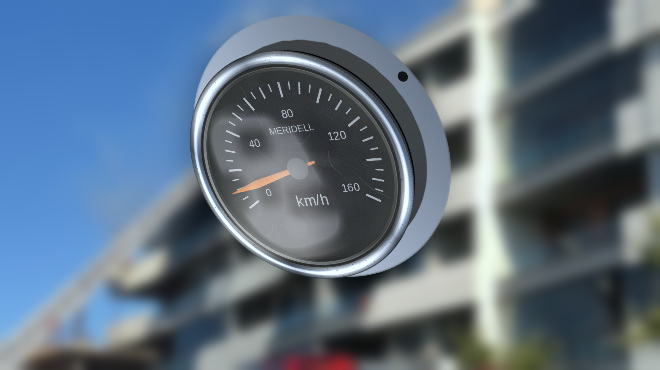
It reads 10 km/h
